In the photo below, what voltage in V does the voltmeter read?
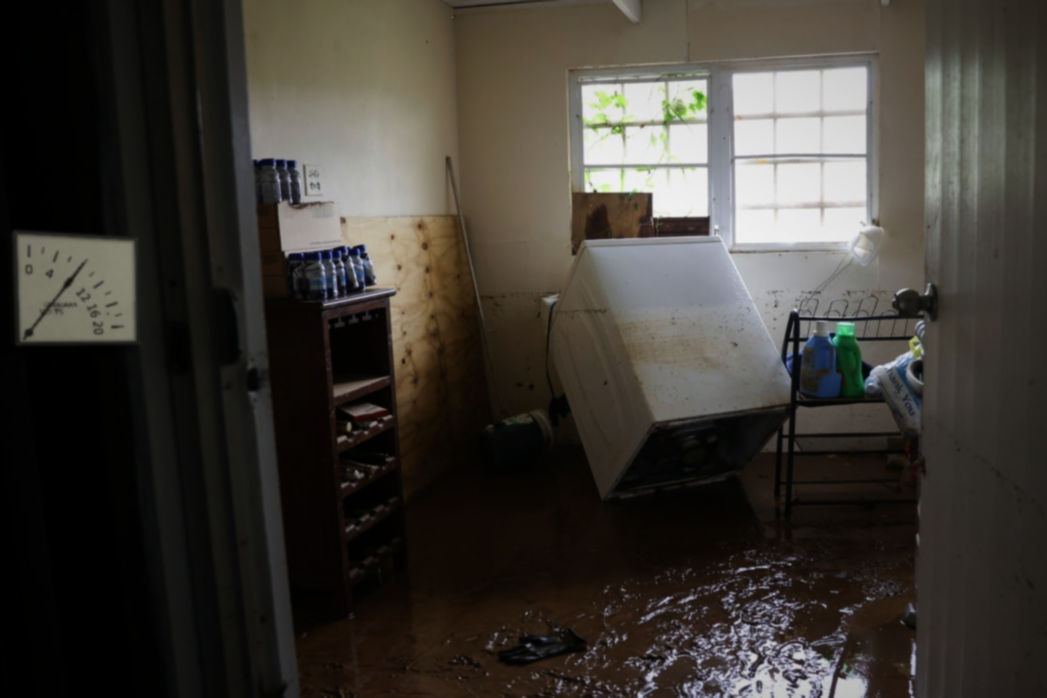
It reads 8 V
